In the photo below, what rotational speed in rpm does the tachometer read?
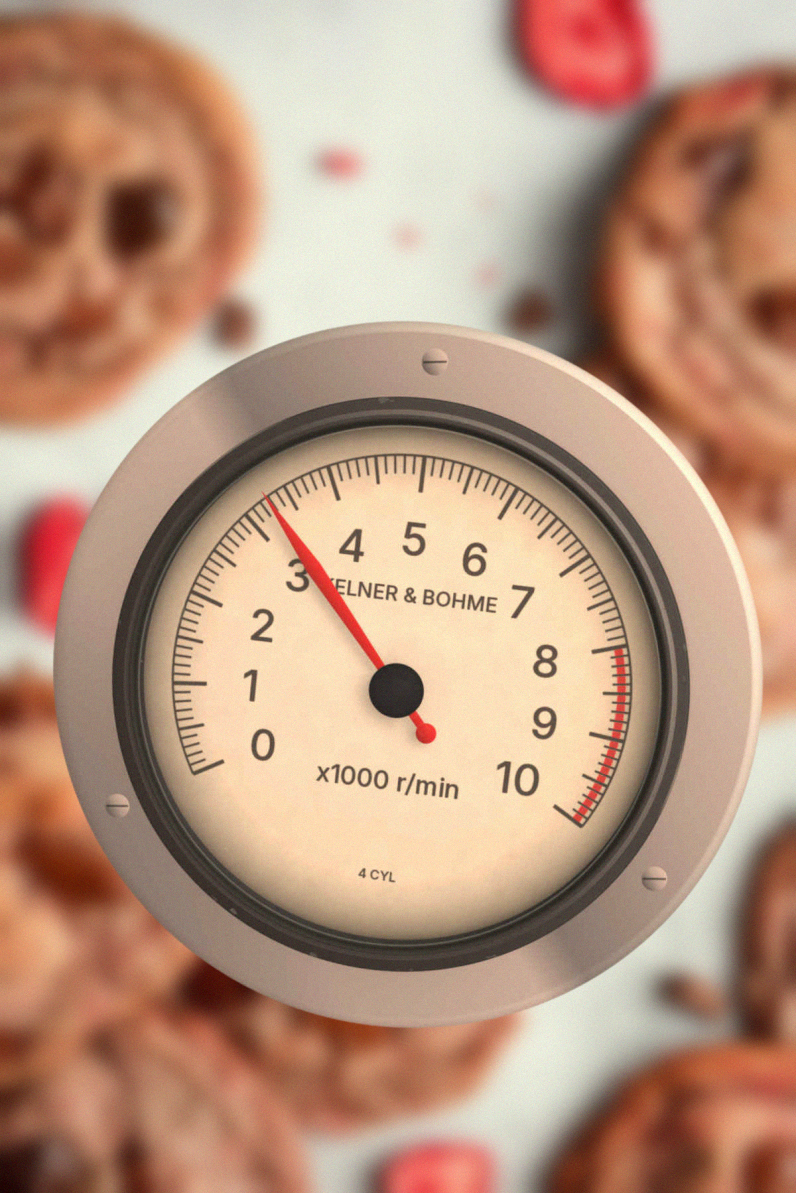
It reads 3300 rpm
